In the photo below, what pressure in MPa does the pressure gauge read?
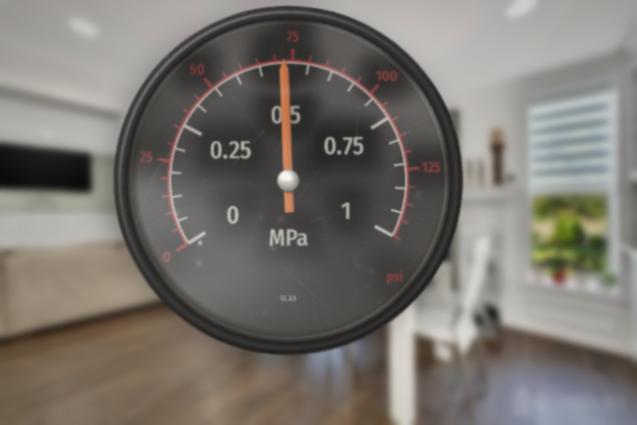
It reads 0.5 MPa
